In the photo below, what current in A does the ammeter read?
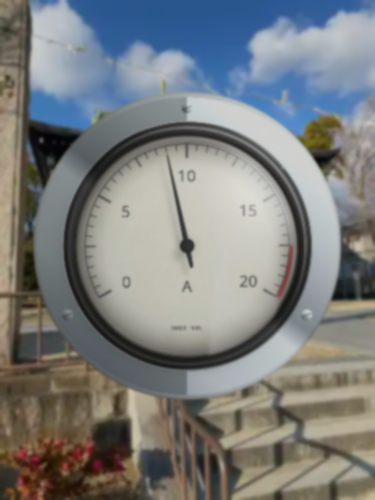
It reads 9 A
